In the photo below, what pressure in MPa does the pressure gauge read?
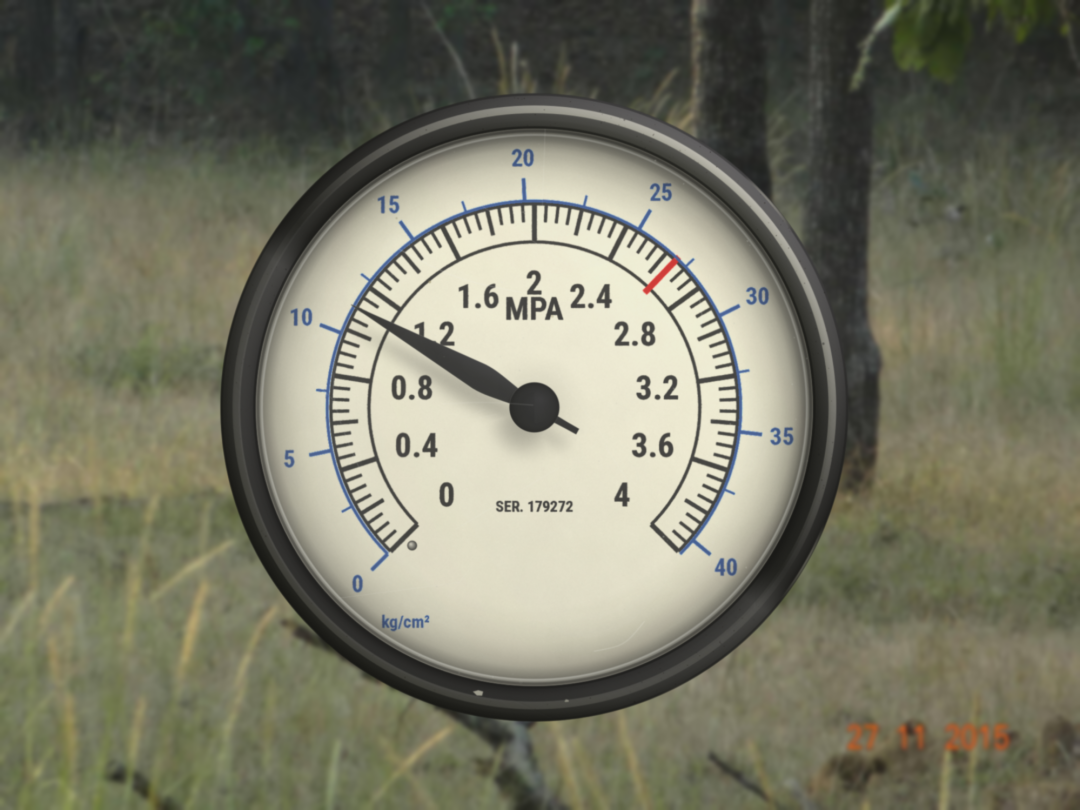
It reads 1.1 MPa
